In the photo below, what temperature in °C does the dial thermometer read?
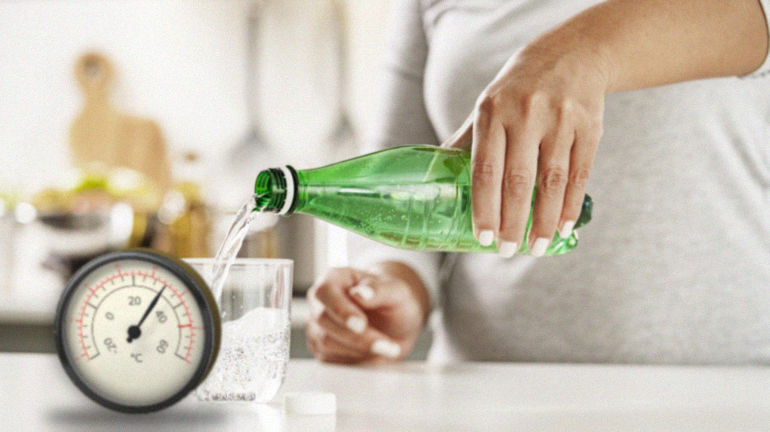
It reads 32 °C
